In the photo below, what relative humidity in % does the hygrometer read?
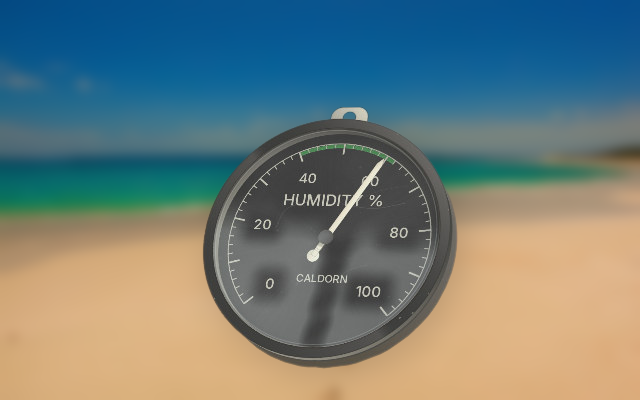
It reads 60 %
